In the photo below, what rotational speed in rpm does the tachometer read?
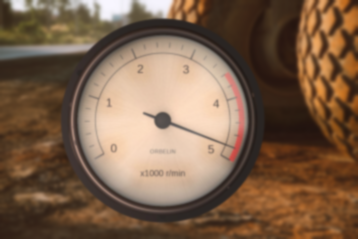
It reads 4800 rpm
